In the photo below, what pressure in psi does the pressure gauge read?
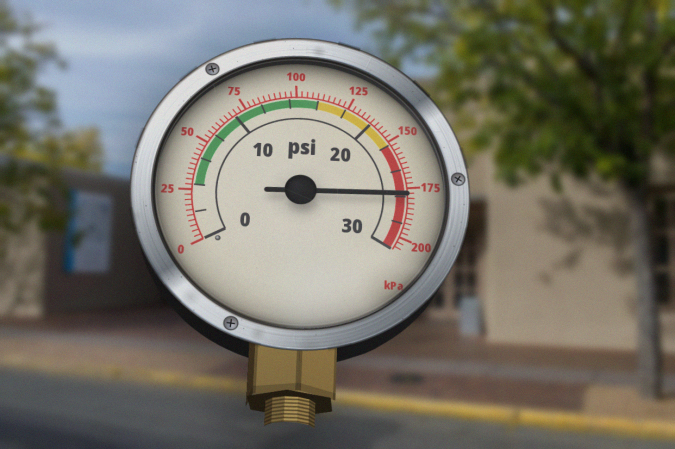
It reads 26 psi
